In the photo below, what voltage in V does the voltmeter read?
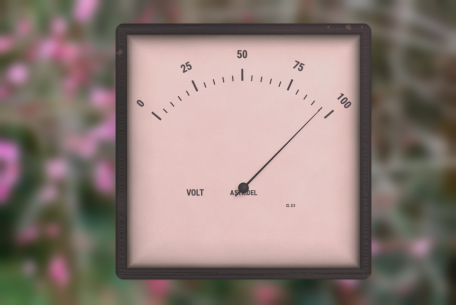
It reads 95 V
